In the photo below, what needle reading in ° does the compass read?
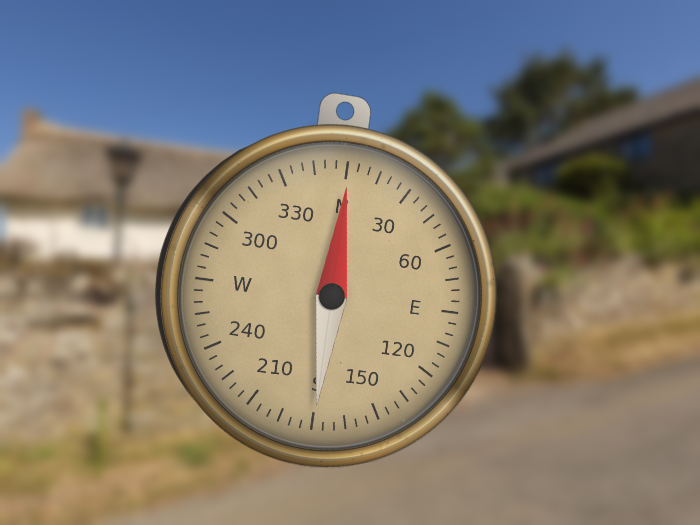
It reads 0 °
